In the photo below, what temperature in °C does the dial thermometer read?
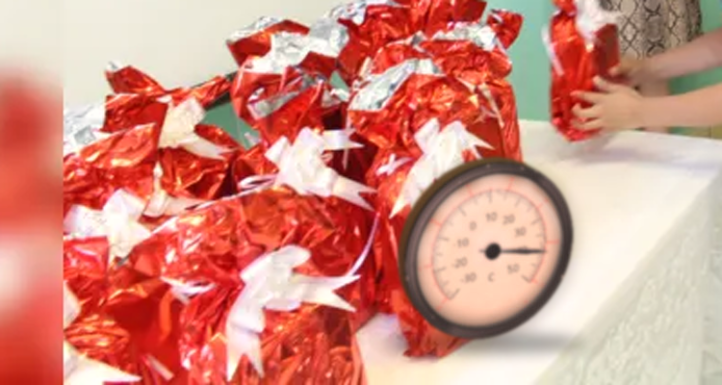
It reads 40 °C
